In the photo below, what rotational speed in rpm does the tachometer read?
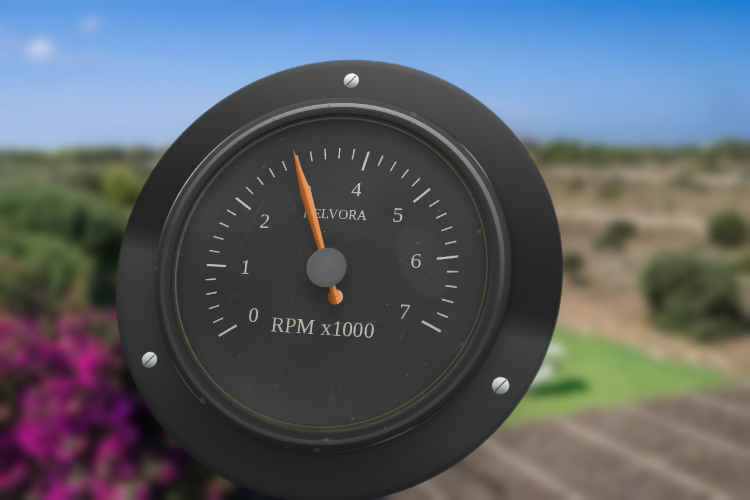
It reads 3000 rpm
